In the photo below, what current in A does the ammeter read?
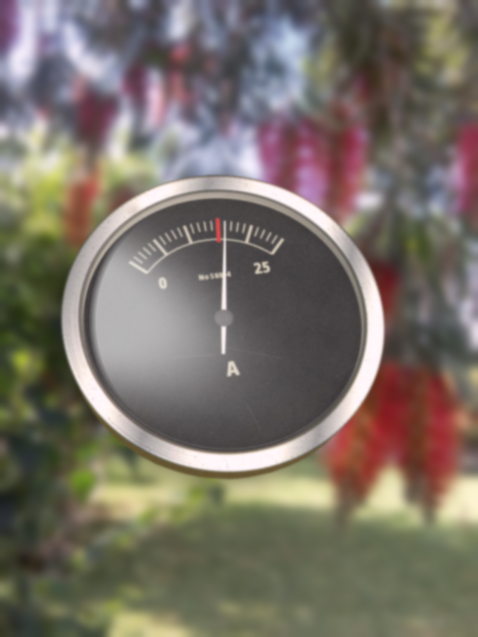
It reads 16 A
